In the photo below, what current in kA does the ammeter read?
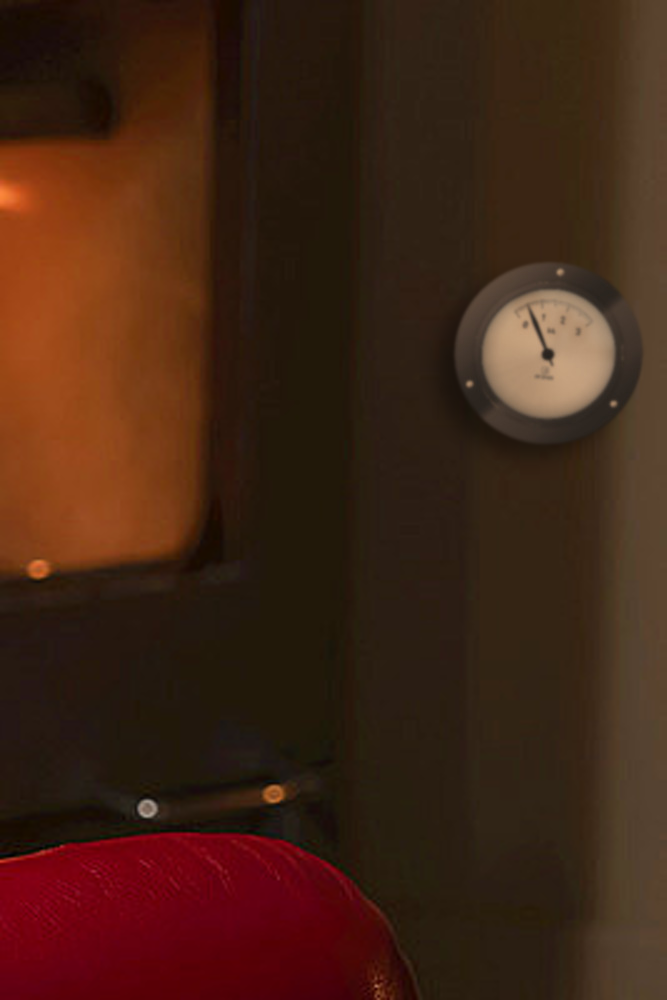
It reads 0.5 kA
